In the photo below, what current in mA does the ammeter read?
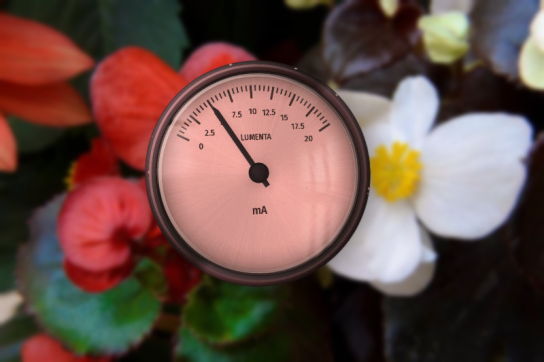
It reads 5 mA
